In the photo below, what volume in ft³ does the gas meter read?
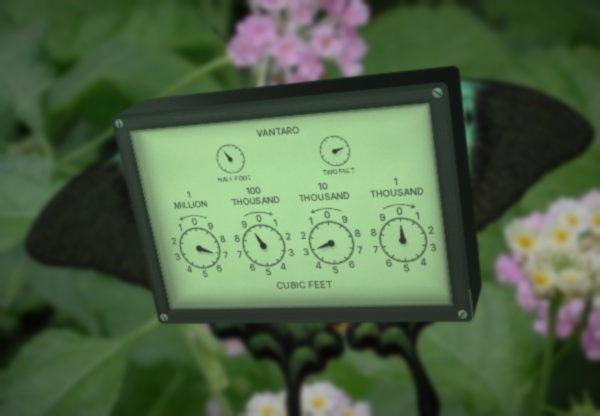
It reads 693000 ft³
